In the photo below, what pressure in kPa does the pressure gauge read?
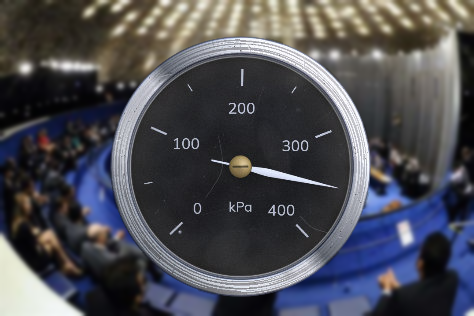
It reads 350 kPa
